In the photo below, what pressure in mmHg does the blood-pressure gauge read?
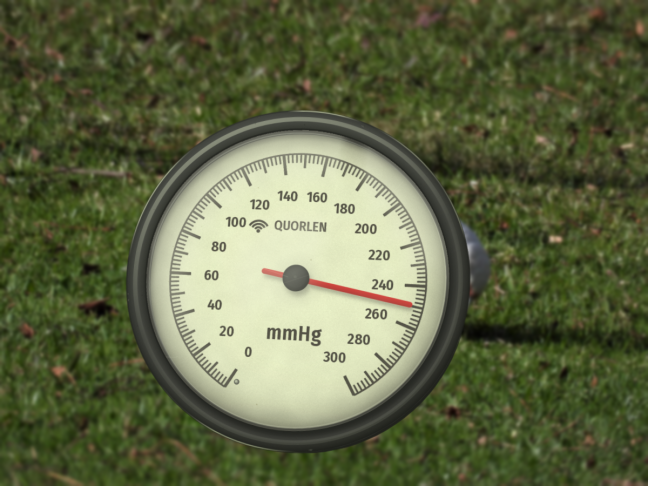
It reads 250 mmHg
